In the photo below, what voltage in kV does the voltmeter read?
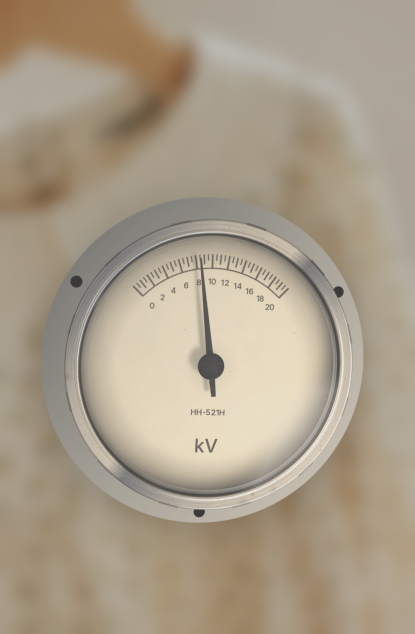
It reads 8.5 kV
